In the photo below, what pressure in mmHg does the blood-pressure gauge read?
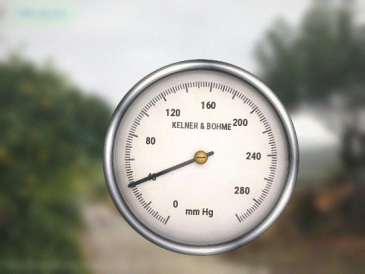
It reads 40 mmHg
